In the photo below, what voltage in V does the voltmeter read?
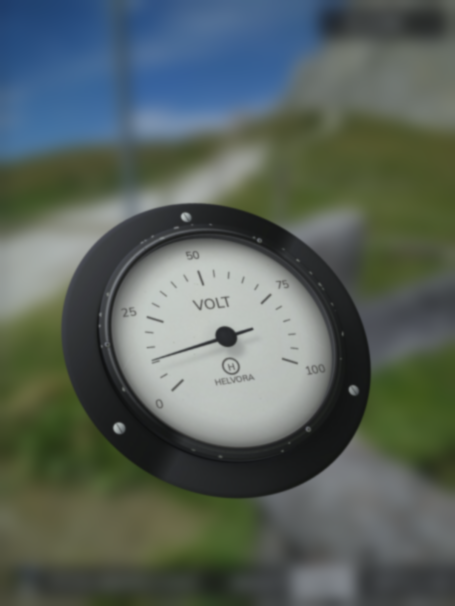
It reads 10 V
